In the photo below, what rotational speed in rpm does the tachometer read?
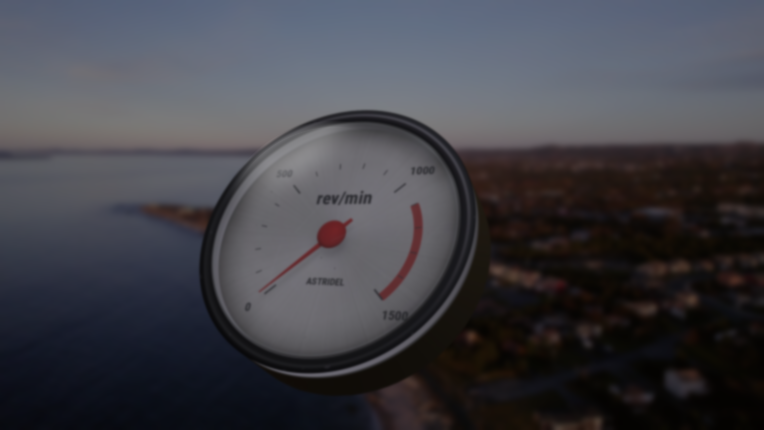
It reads 0 rpm
